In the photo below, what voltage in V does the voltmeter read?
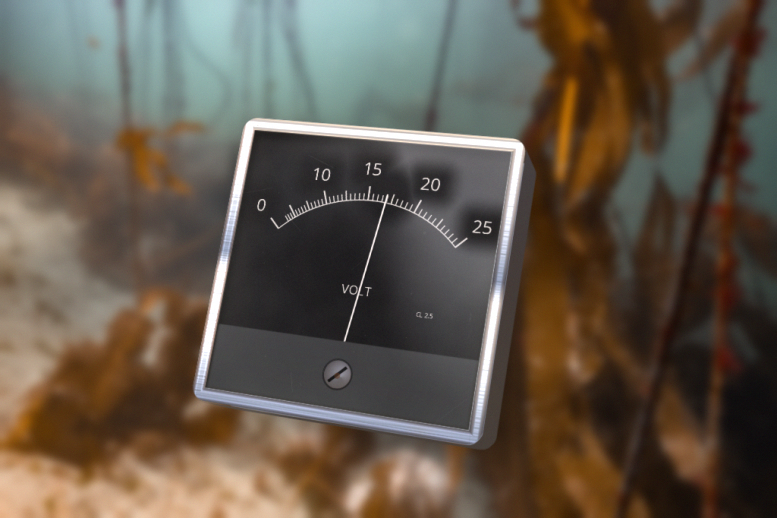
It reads 17 V
